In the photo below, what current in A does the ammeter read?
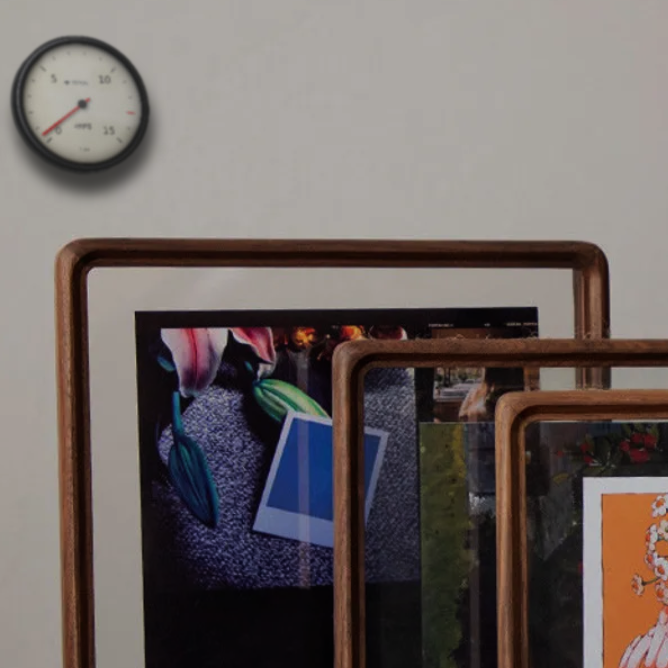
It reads 0.5 A
